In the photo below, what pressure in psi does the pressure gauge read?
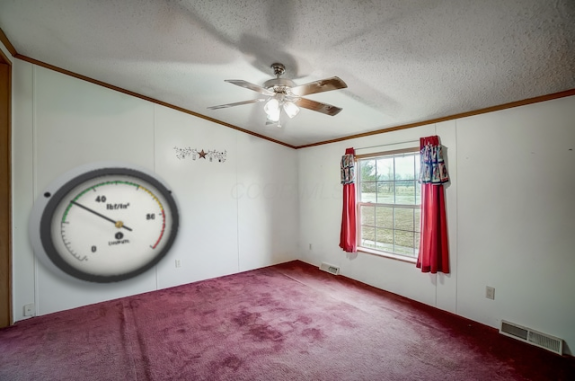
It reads 30 psi
